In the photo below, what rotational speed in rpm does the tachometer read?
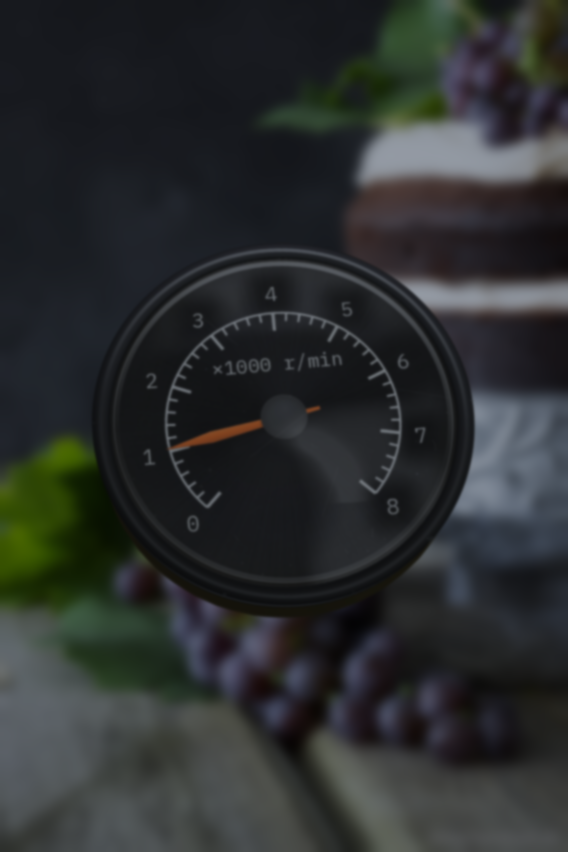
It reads 1000 rpm
